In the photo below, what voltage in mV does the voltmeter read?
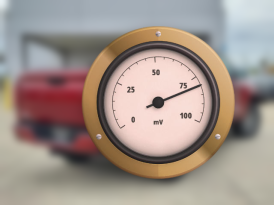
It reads 80 mV
